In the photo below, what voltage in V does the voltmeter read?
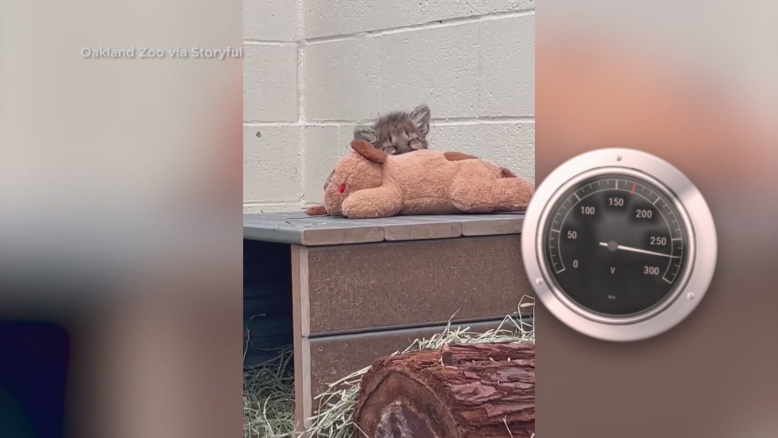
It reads 270 V
